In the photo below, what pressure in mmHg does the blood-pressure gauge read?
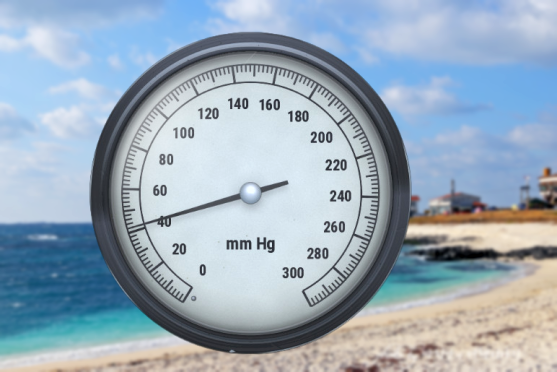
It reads 42 mmHg
